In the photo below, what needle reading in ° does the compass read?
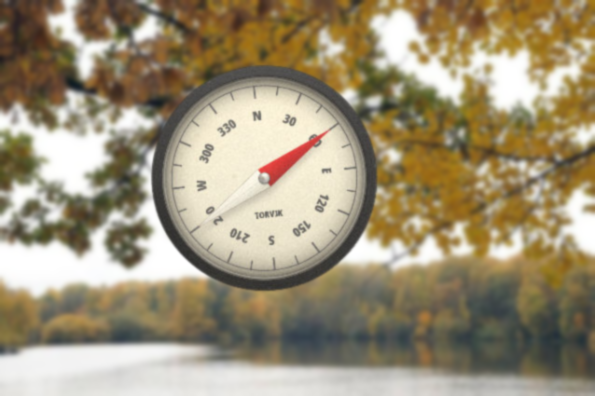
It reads 60 °
